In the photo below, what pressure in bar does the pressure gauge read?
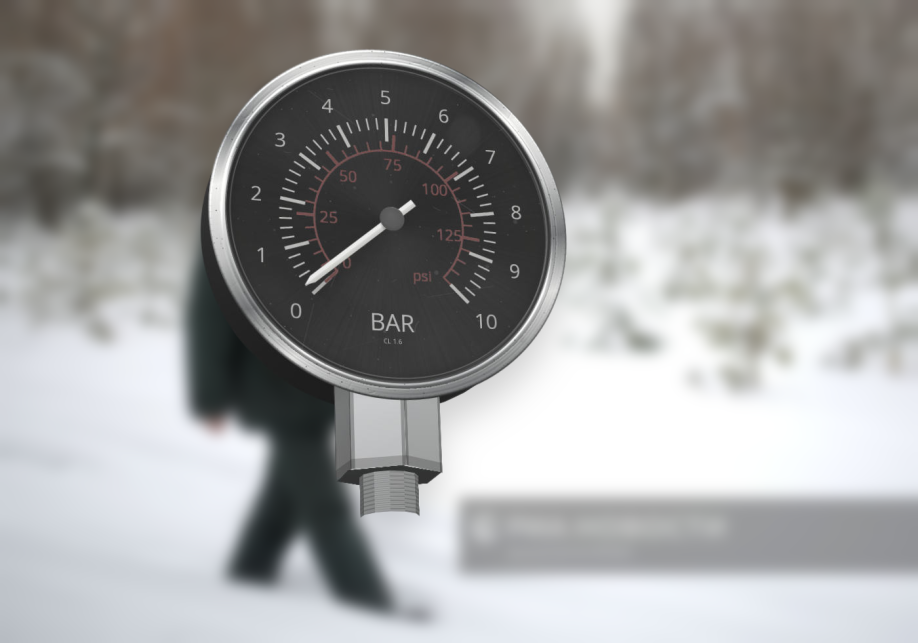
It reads 0.2 bar
